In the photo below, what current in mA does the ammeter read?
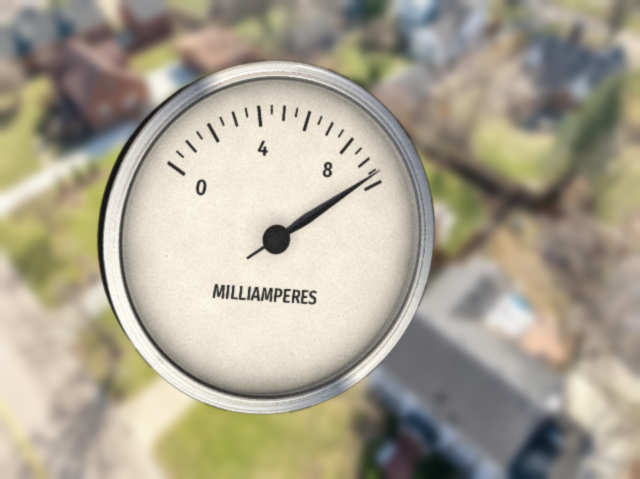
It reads 9.5 mA
